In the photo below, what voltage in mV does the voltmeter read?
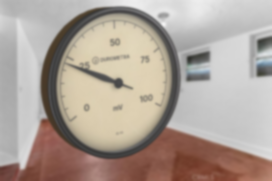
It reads 22.5 mV
